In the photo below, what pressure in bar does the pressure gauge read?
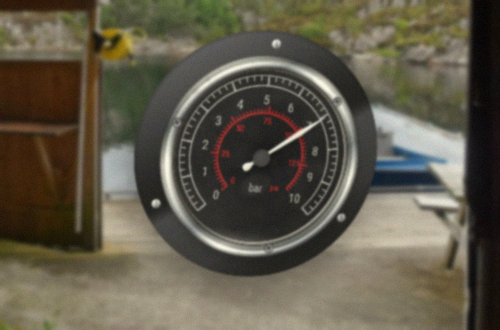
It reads 7 bar
